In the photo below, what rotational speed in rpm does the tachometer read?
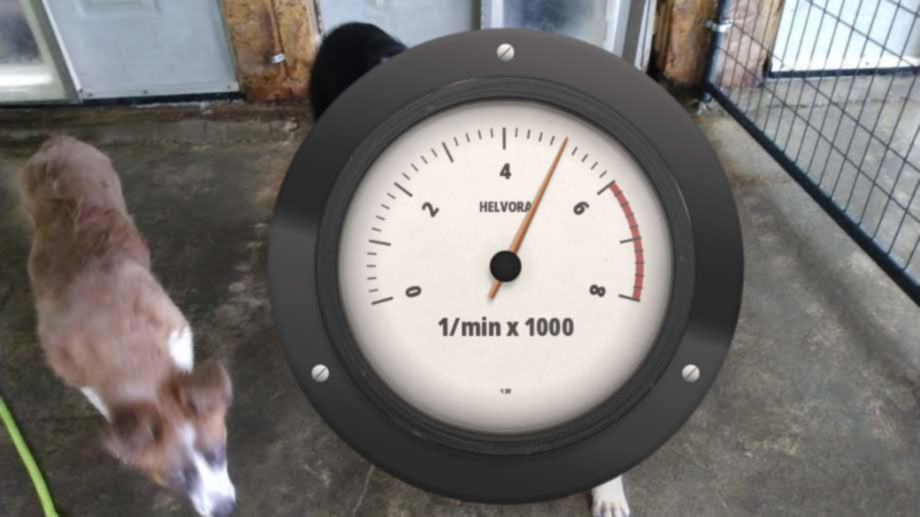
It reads 5000 rpm
